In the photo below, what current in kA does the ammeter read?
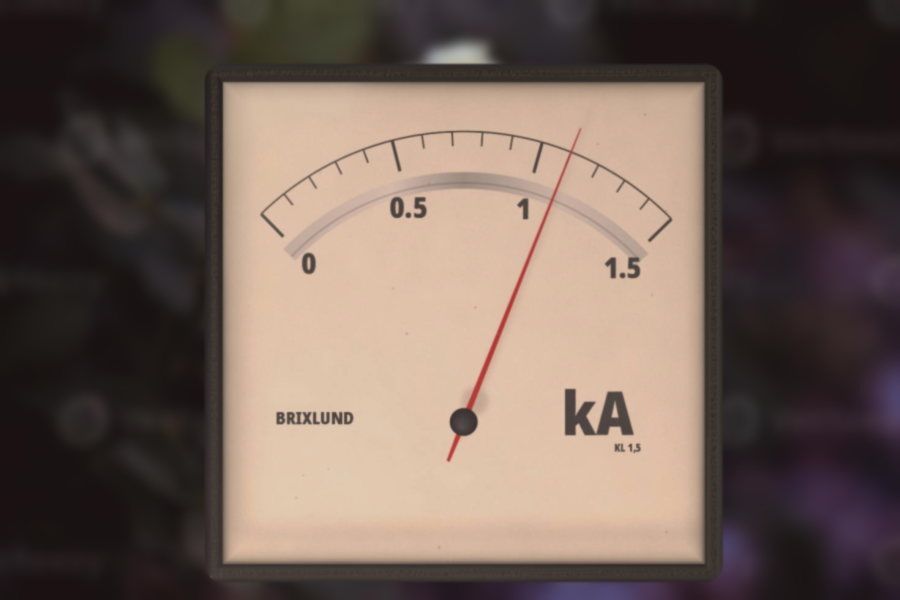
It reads 1.1 kA
